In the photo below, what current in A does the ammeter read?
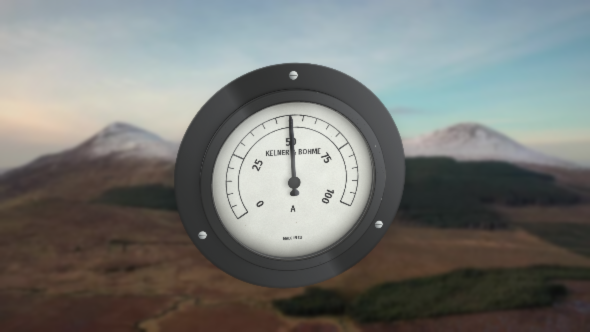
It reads 50 A
